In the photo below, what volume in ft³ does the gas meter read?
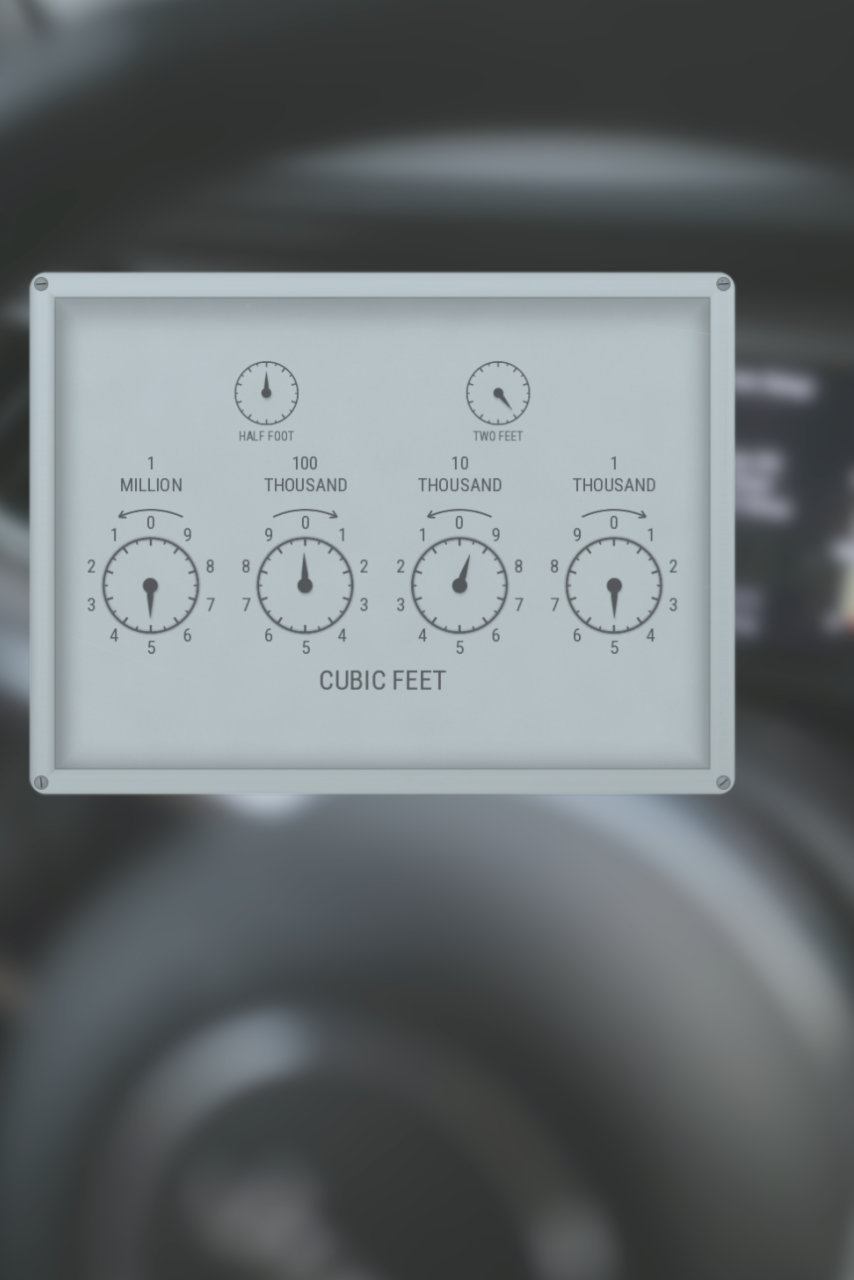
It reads 499500 ft³
